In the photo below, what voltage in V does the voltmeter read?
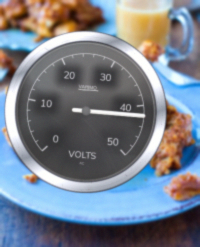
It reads 42 V
